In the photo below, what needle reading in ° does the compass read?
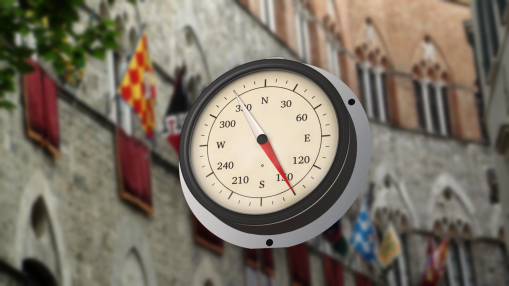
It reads 150 °
